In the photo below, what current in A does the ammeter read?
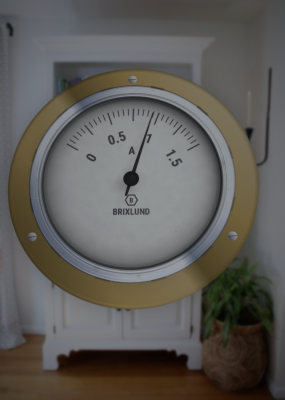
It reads 0.95 A
